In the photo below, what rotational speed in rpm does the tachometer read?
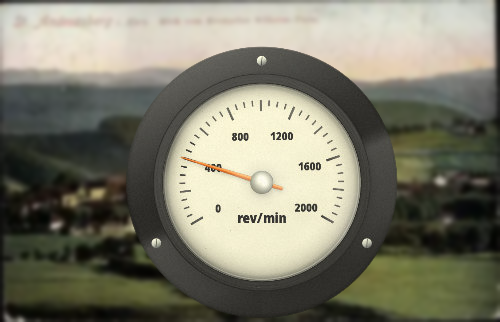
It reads 400 rpm
